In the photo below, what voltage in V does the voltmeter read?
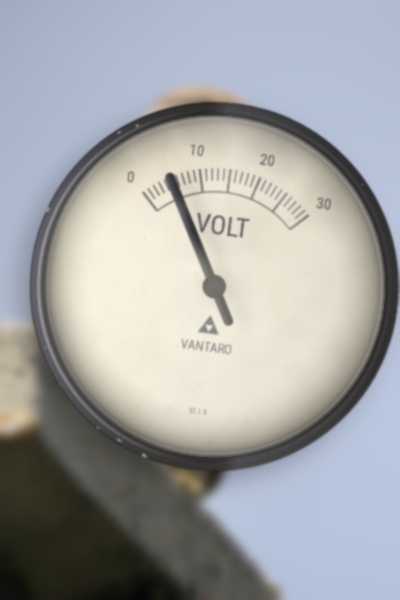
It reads 5 V
